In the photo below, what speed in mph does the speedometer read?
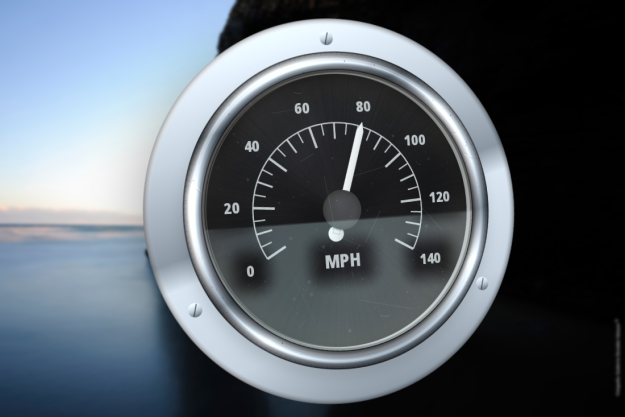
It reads 80 mph
